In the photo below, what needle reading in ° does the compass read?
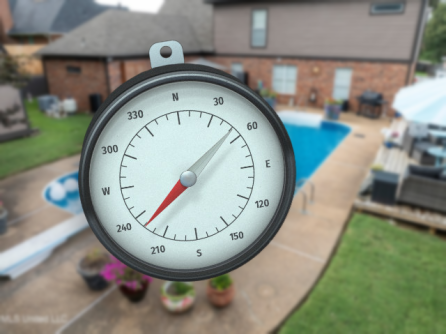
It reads 230 °
